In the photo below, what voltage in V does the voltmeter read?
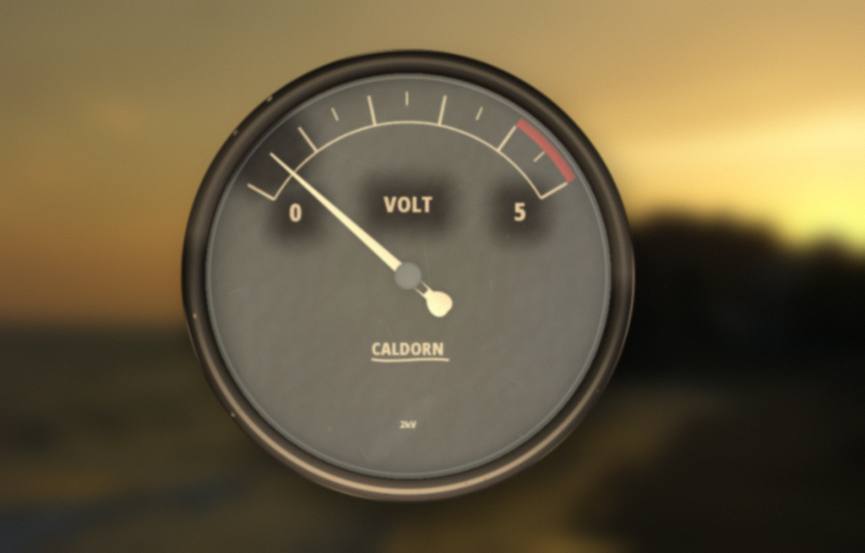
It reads 0.5 V
